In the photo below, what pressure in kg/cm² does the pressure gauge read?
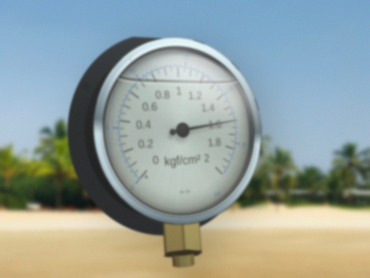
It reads 1.6 kg/cm²
